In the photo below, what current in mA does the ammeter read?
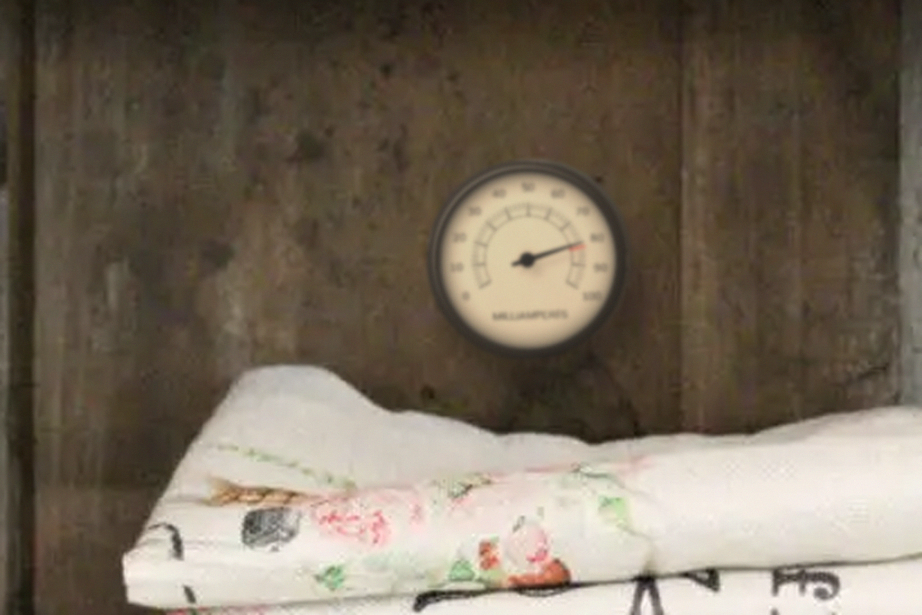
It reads 80 mA
